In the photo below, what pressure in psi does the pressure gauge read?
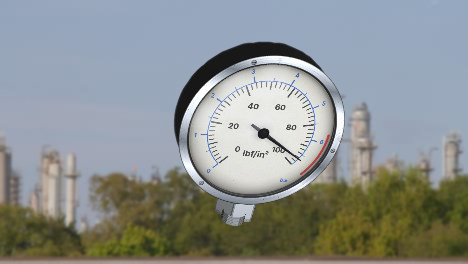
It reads 96 psi
